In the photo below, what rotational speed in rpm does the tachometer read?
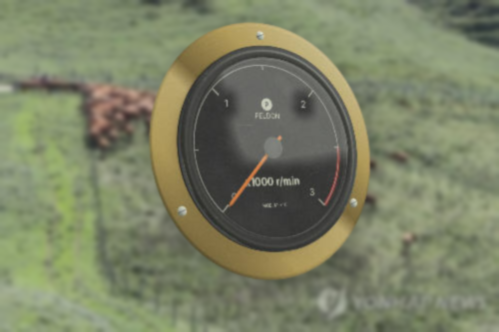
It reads 0 rpm
